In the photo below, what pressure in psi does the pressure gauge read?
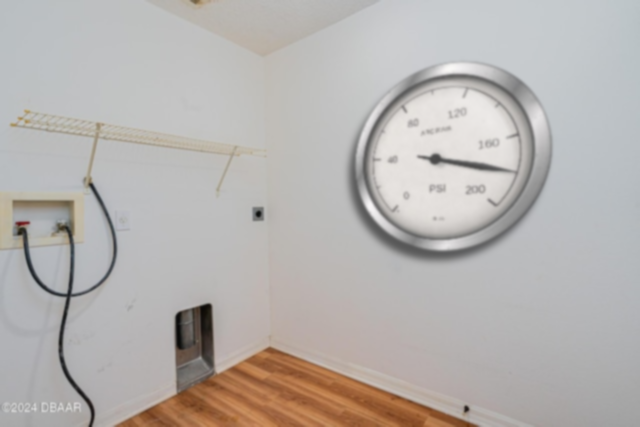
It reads 180 psi
